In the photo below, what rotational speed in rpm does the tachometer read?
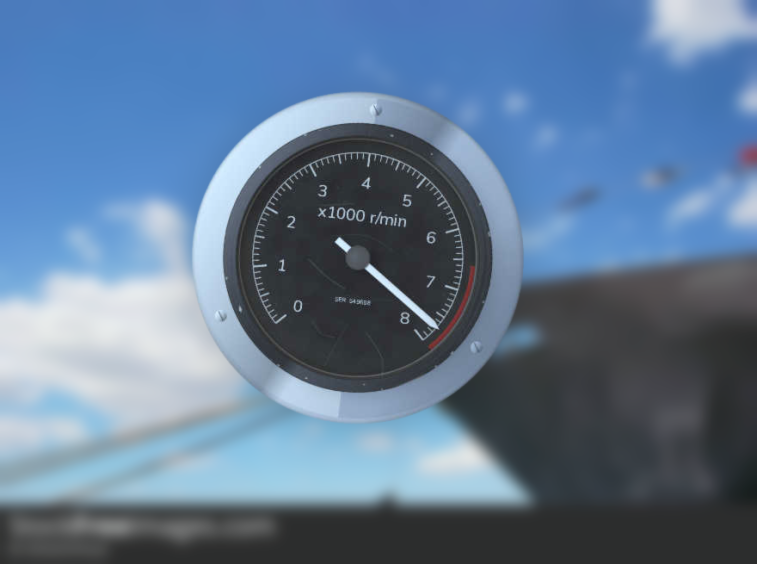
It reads 7700 rpm
